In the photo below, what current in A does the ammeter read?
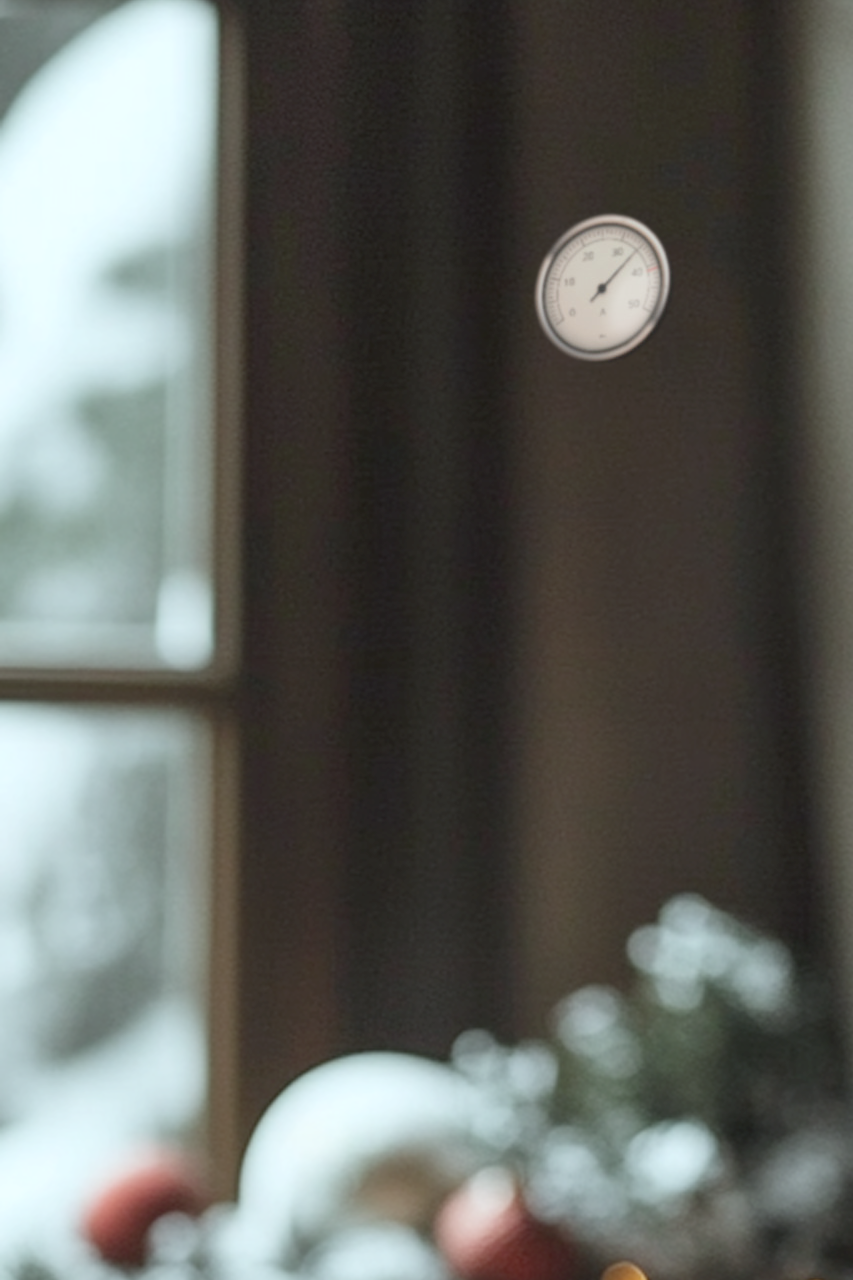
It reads 35 A
